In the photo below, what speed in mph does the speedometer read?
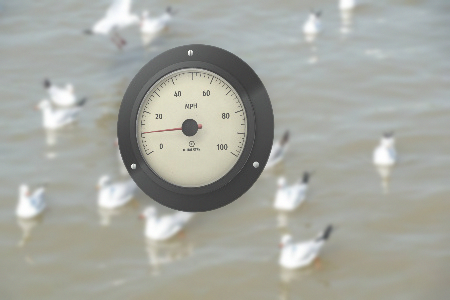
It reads 10 mph
